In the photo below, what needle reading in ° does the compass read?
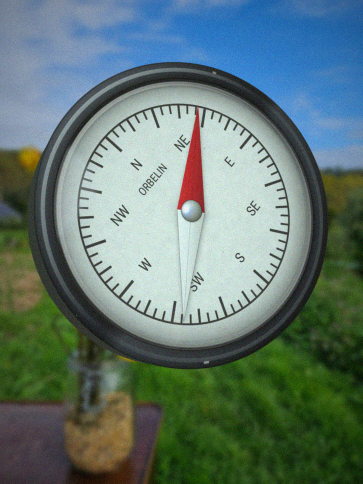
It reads 55 °
